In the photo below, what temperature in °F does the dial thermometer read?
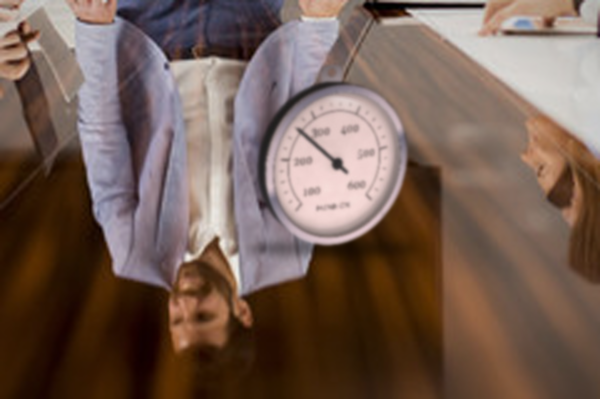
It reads 260 °F
